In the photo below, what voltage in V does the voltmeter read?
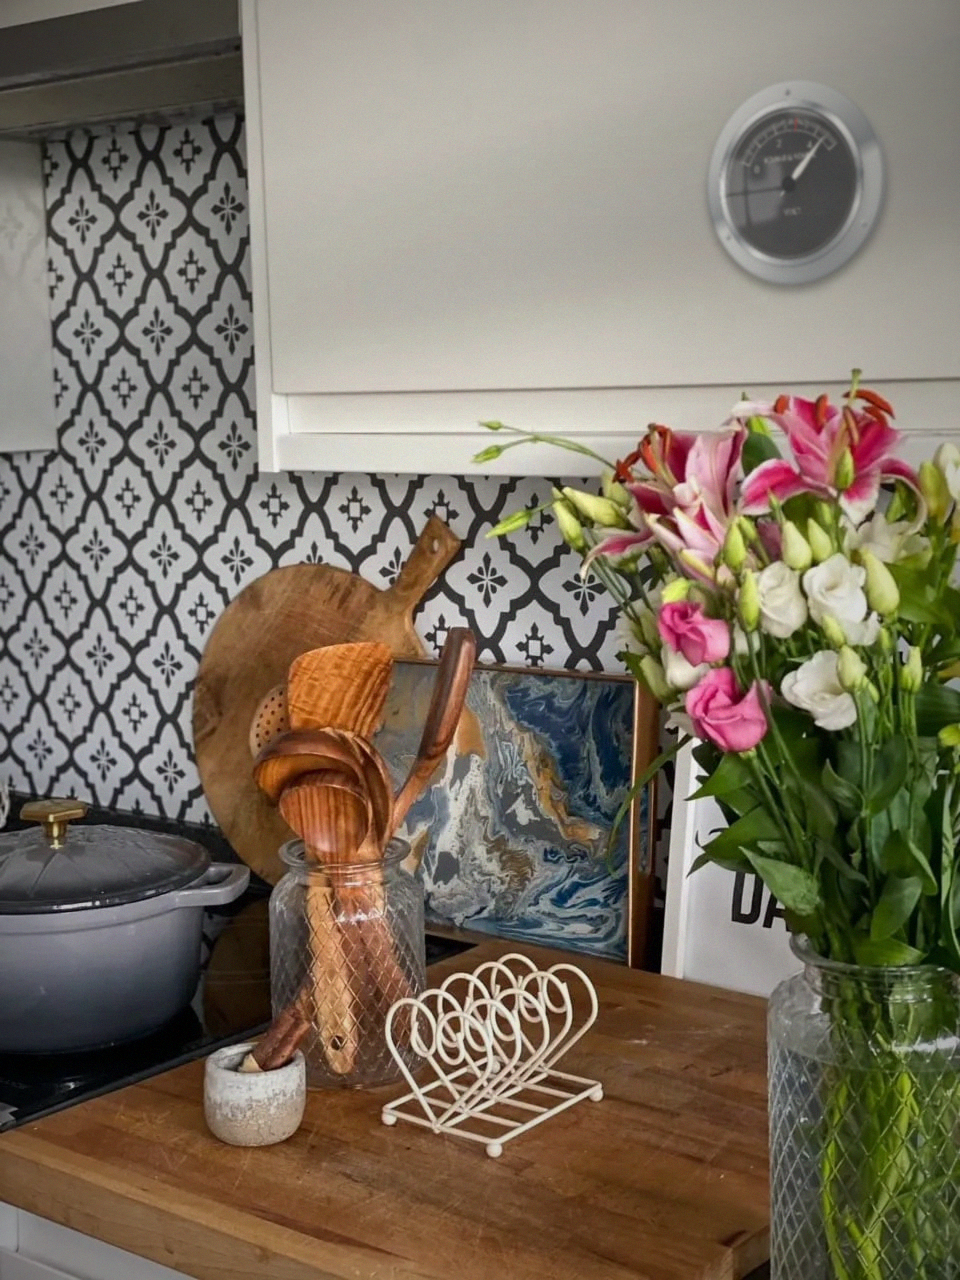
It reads 4.5 V
